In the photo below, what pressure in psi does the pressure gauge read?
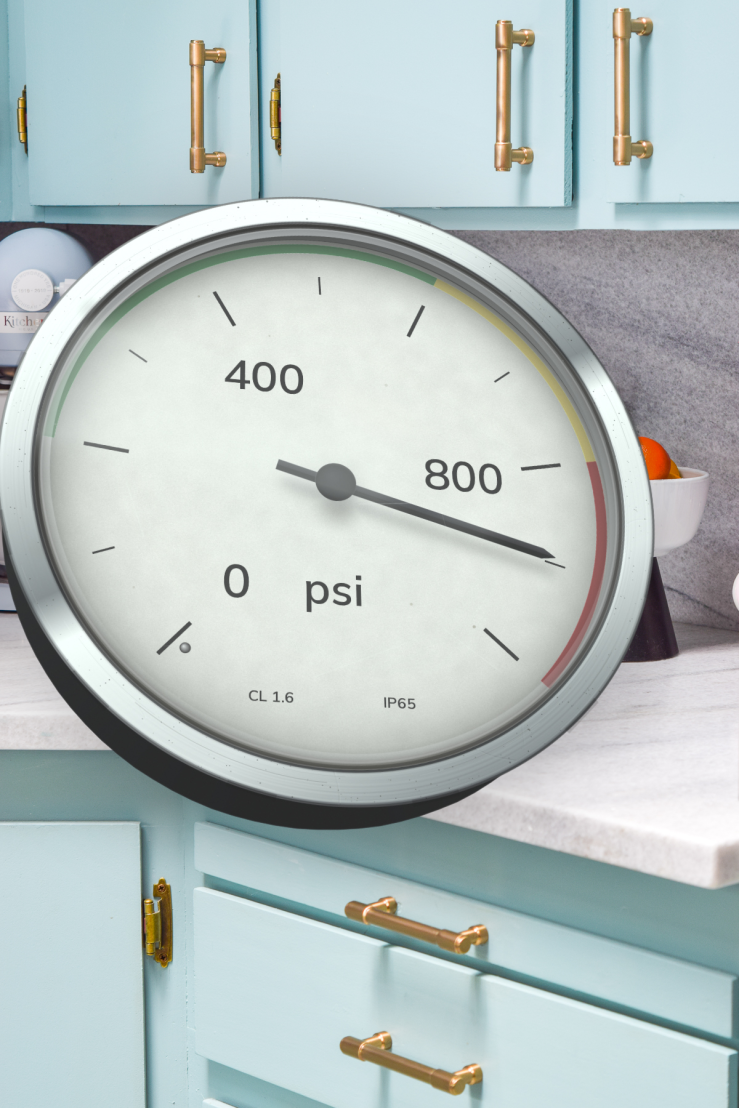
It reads 900 psi
